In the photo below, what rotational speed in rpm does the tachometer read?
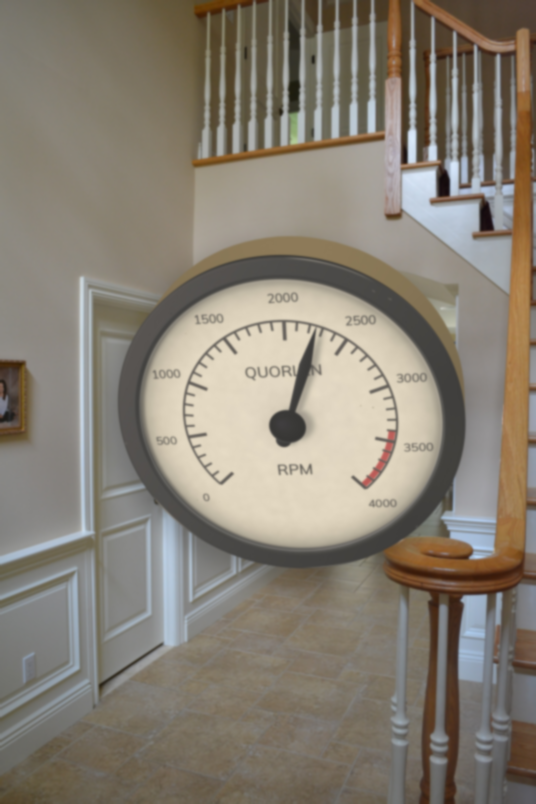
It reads 2250 rpm
